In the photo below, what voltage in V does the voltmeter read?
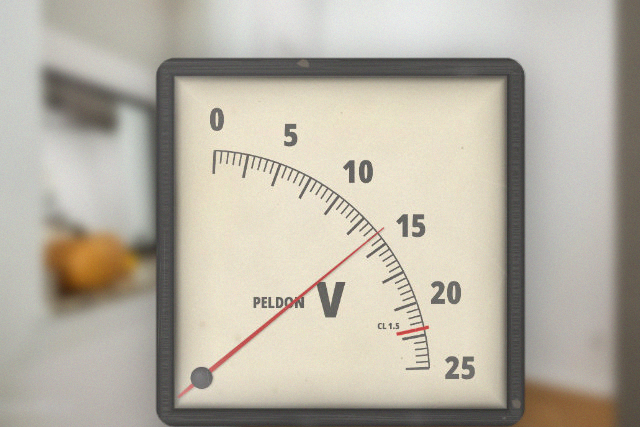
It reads 14 V
